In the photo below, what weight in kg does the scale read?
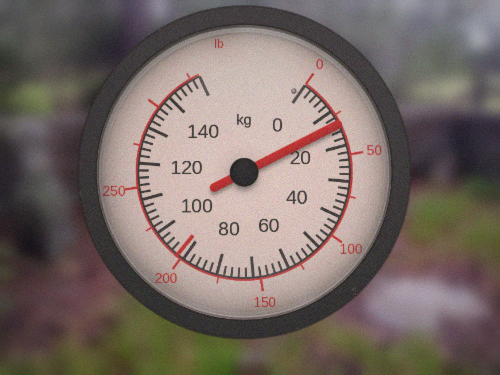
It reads 14 kg
